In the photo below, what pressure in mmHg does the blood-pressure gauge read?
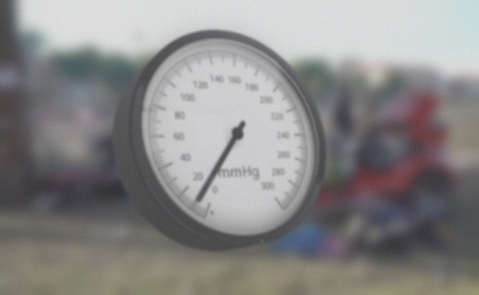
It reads 10 mmHg
